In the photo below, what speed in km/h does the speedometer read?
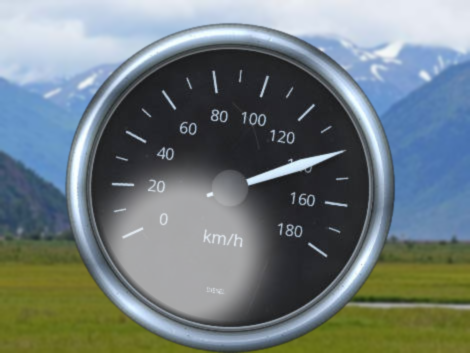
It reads 140 km/h
